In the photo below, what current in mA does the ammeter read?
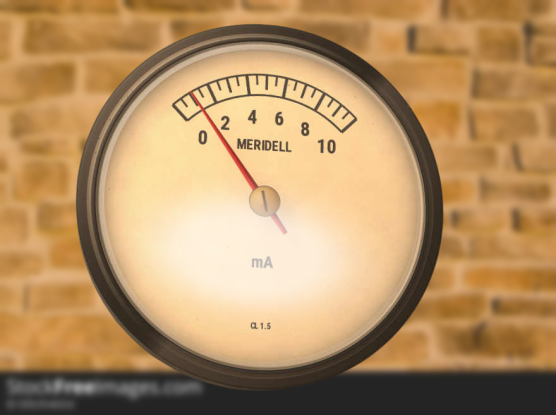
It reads 1 mA
